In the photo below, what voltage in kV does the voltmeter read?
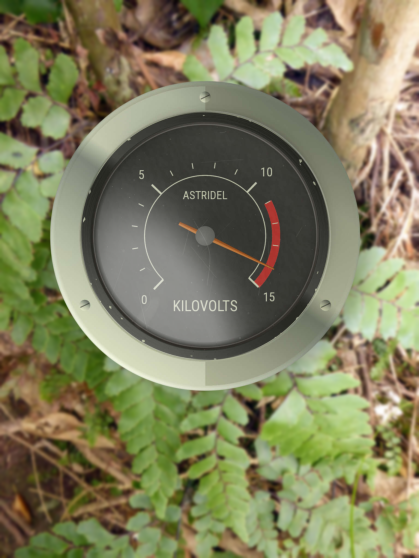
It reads 14 kV
